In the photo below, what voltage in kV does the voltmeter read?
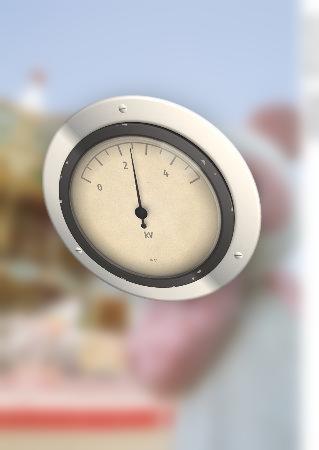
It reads 2.5 kV
